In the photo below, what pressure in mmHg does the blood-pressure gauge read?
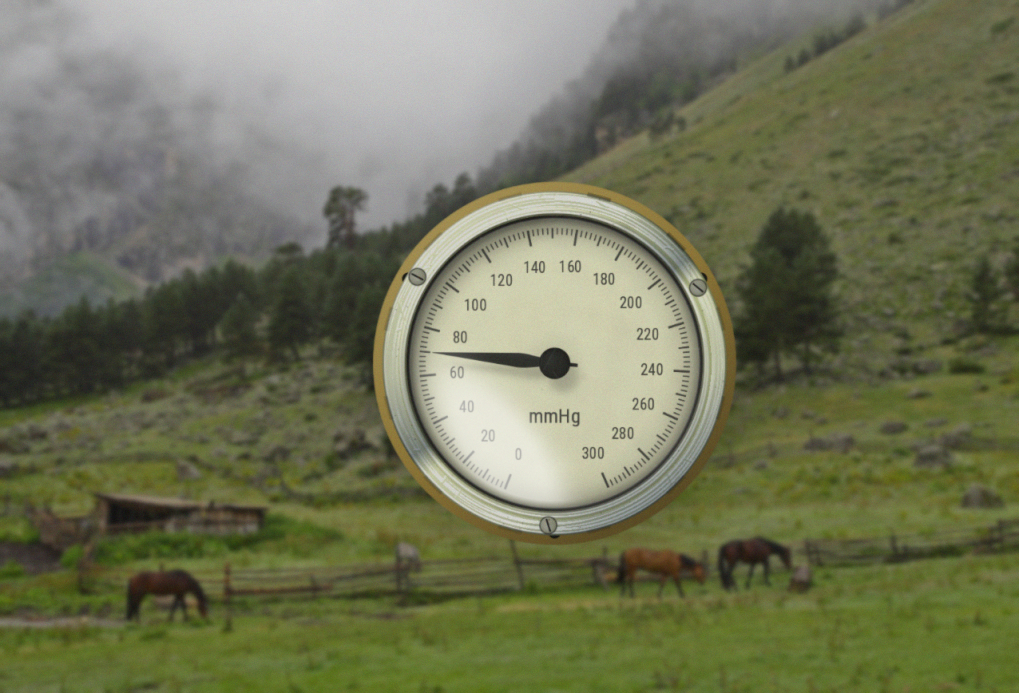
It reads 70 mmHg
